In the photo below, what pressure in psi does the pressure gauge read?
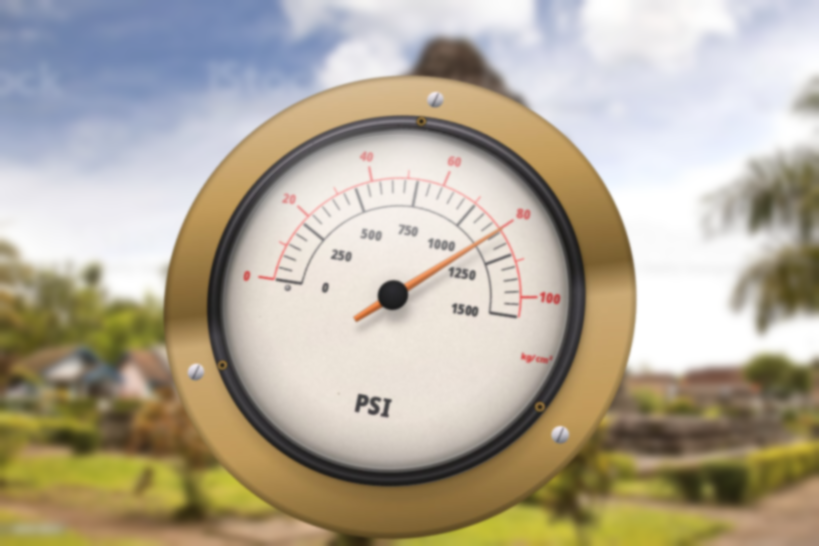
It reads 1150 psi
